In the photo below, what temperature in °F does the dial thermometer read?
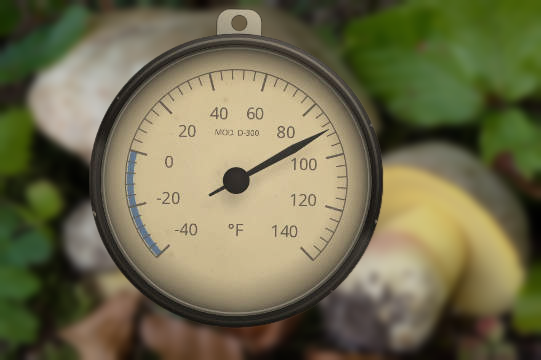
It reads 90 °F
